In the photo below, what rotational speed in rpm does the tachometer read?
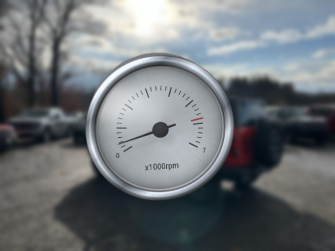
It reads 400 rpm
